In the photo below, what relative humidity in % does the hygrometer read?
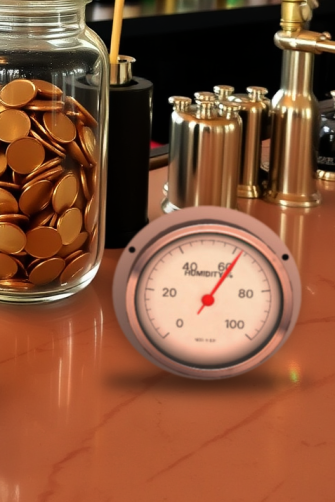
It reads 62 %
